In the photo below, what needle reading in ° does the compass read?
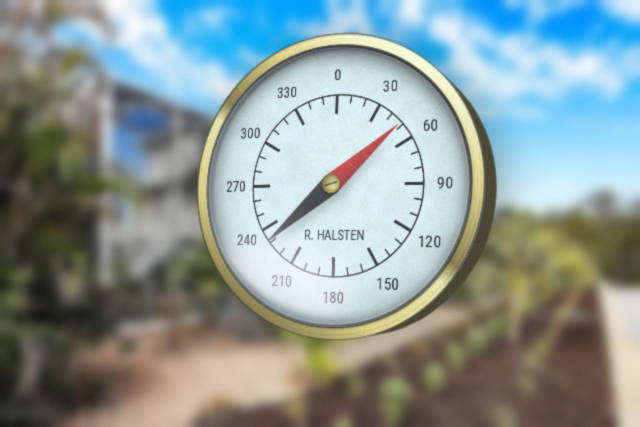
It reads 50 °
